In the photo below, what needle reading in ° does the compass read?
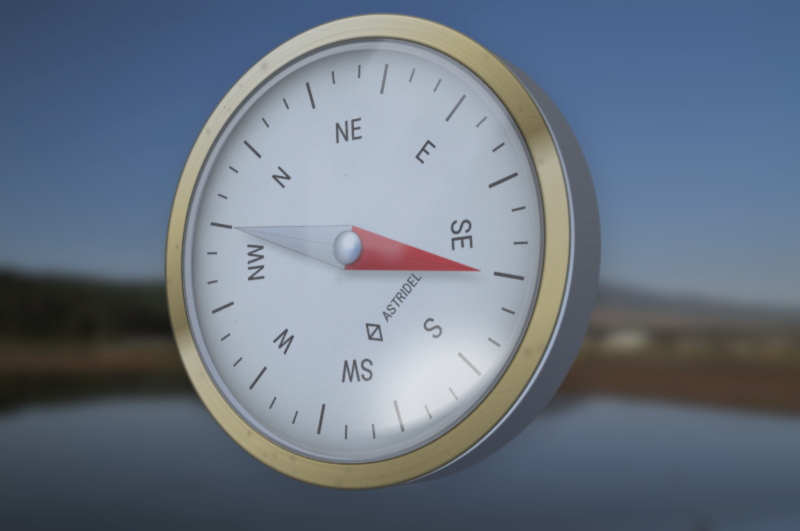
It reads 150 °
